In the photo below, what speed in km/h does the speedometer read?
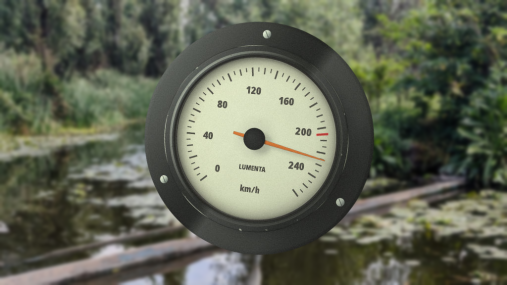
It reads 225 km/h
